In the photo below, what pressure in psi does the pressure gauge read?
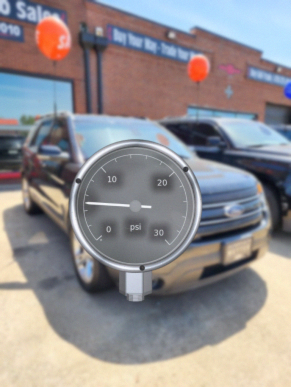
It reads 5 psi
